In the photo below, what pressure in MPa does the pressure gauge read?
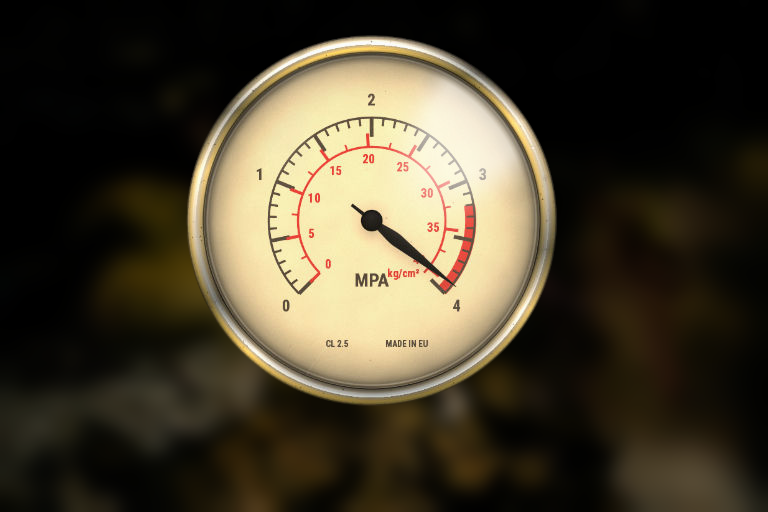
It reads 3.9 MPa
